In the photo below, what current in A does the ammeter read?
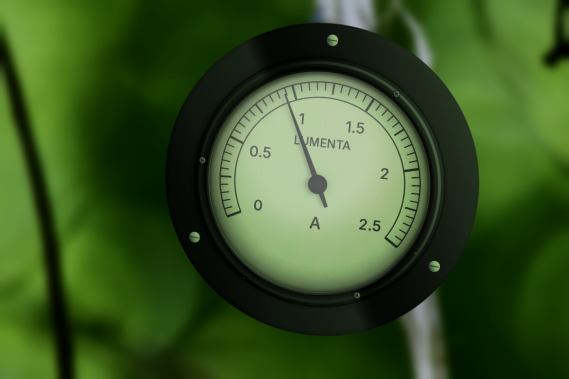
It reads 0.95 A
